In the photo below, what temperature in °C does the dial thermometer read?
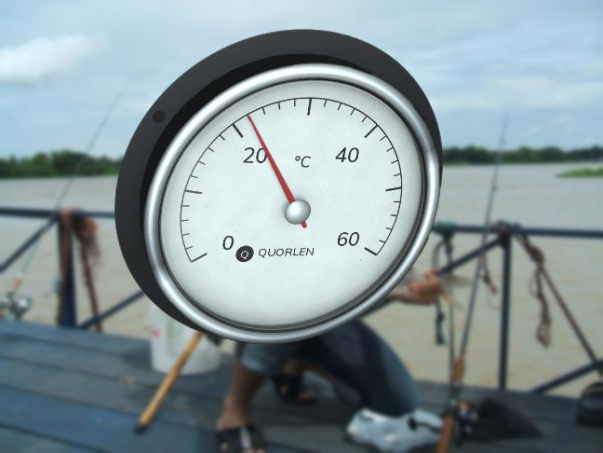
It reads 22 °C
